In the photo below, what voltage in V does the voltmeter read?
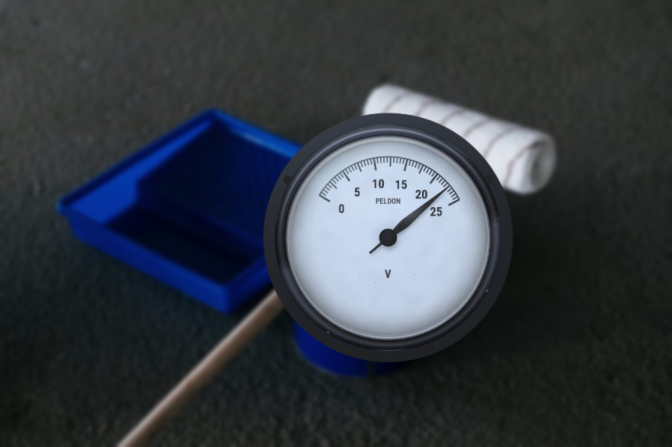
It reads 22.5 V
